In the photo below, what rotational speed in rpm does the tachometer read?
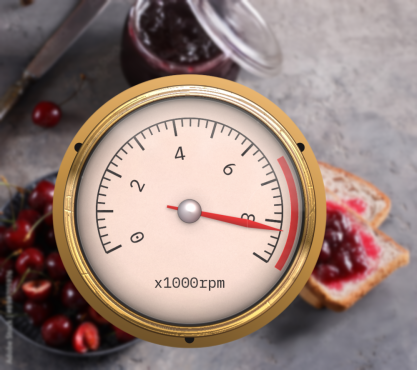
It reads 8200 rpm
